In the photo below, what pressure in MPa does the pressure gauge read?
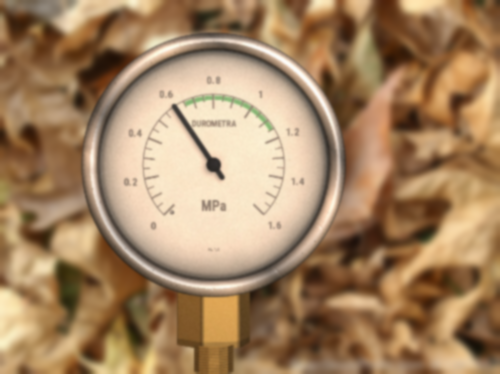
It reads 0.6 MPa
